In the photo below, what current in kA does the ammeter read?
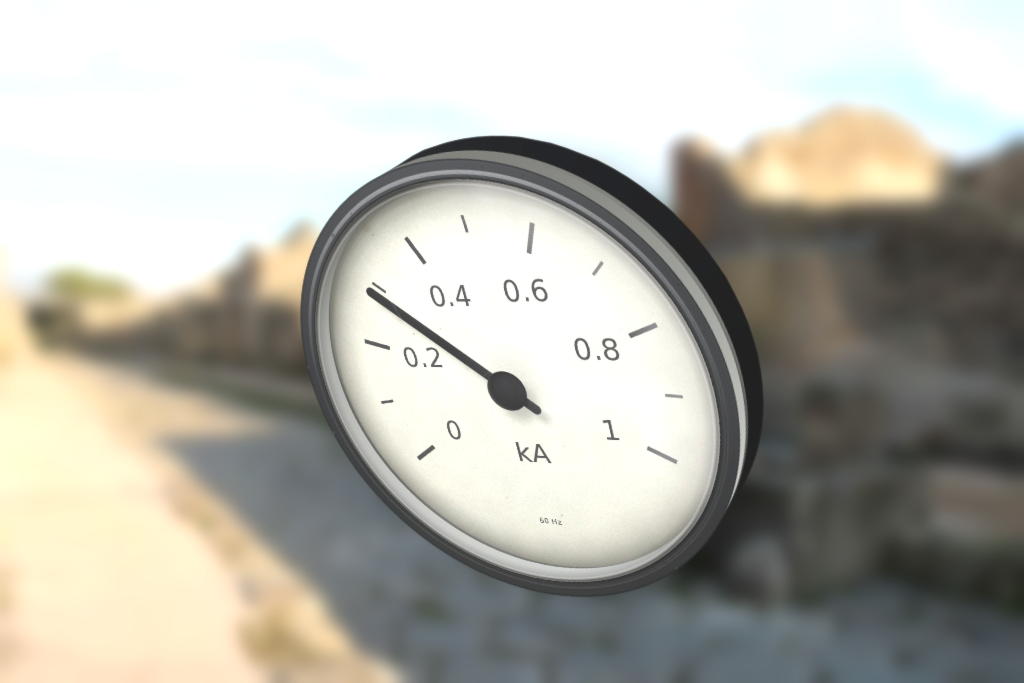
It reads 0.3 kA
